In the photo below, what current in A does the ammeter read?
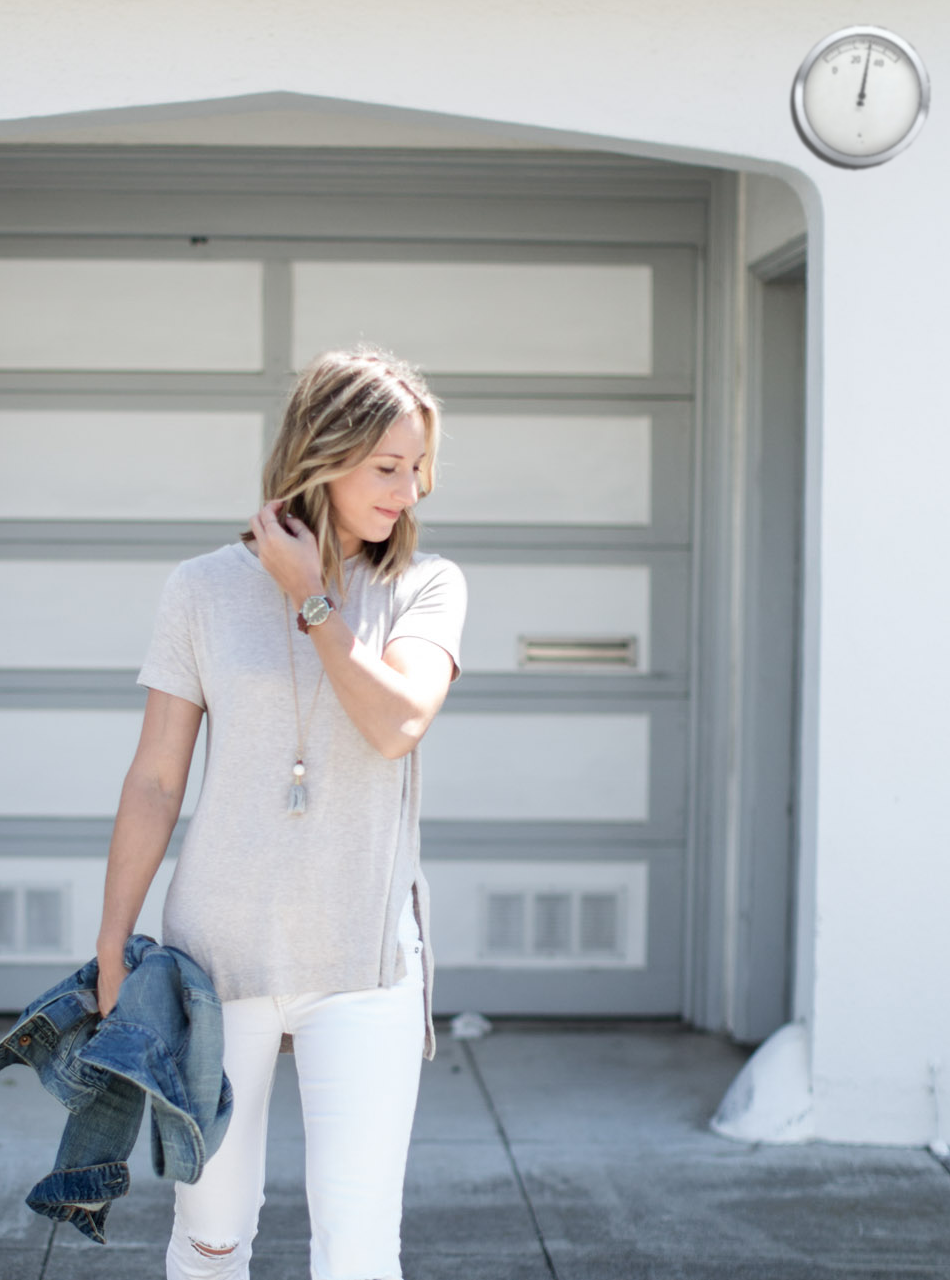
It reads 30 A
